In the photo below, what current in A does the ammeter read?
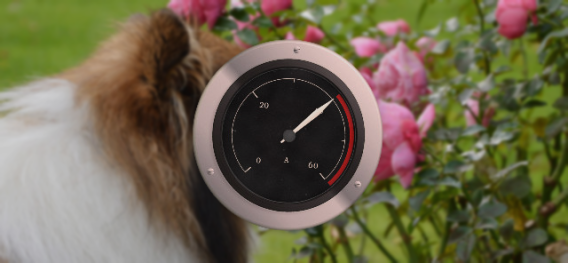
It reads 40 A
